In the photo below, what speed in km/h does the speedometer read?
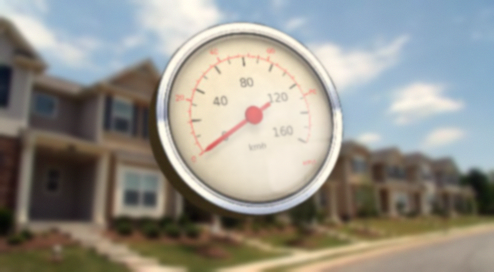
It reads 0 km/h
